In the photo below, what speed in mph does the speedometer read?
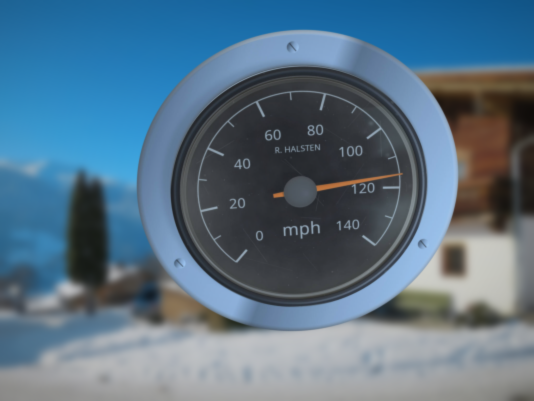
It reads 115 mph
